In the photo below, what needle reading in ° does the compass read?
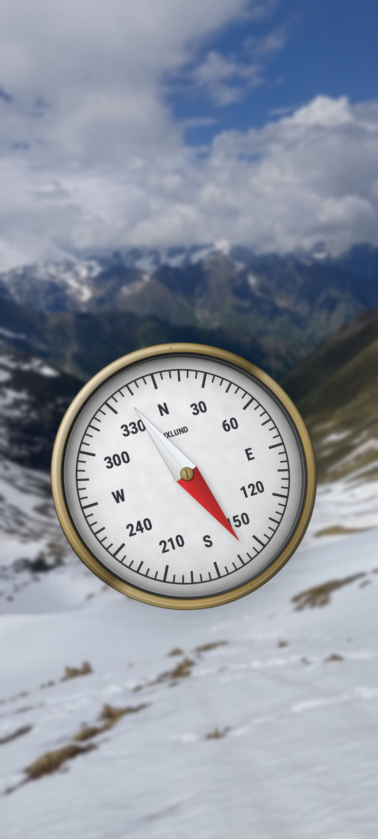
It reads 160 °
